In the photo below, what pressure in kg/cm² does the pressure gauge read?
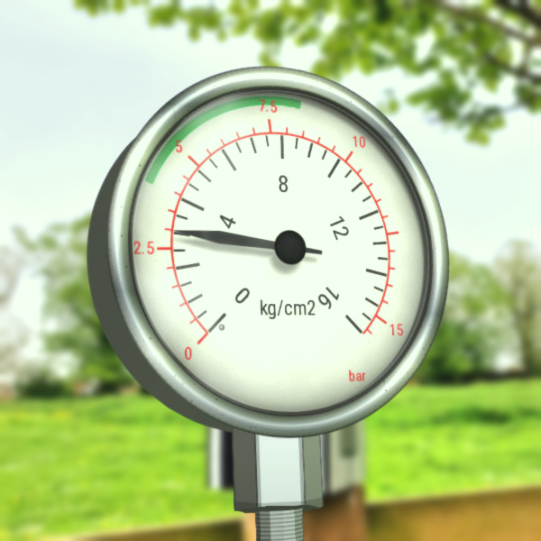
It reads 3 kg/cm²
